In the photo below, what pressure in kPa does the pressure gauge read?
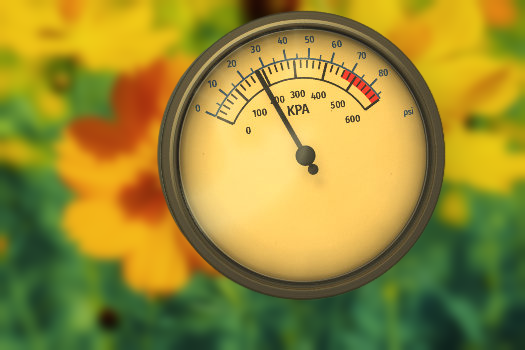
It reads 180 kPa
